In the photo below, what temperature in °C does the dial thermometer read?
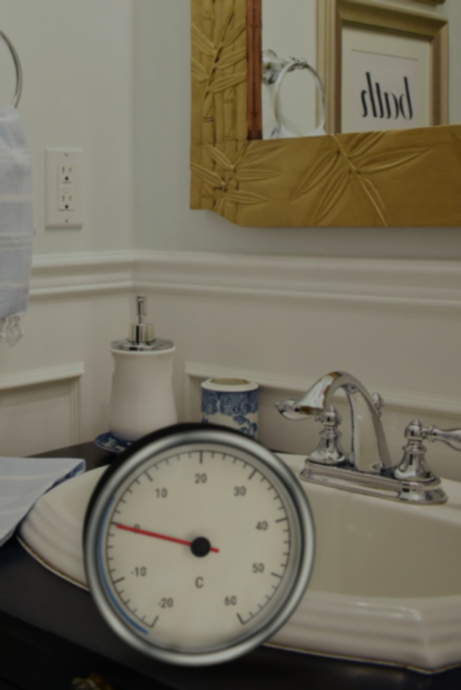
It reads 0 °C
